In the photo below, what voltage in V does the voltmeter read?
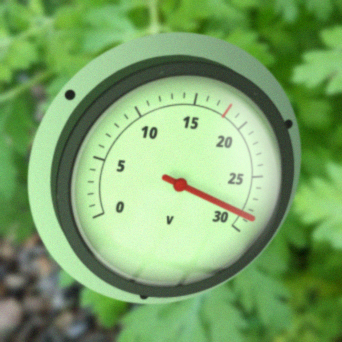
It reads 28.5 V
